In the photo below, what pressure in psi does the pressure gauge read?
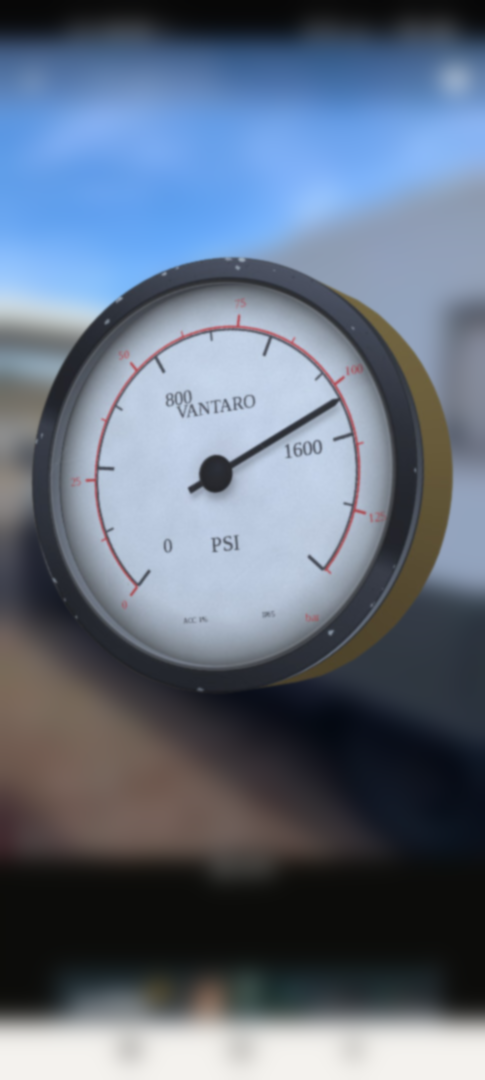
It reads 1500 psi
